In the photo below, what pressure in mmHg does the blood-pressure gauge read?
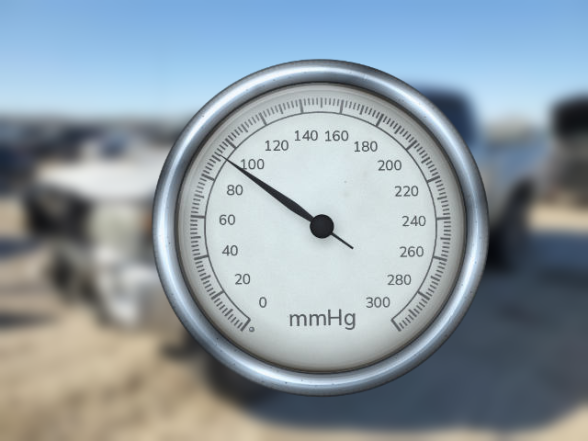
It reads 92 mmHg
